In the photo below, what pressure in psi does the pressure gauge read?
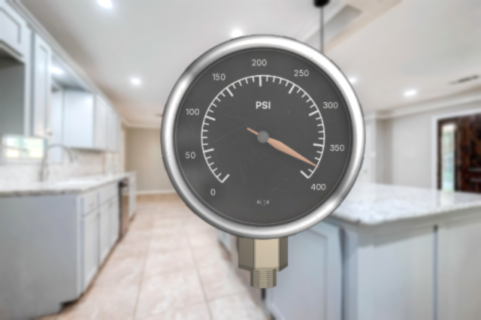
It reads 380 psi
